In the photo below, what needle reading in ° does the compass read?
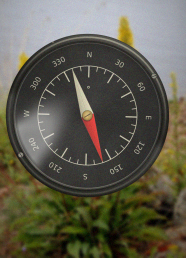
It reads 160 °
